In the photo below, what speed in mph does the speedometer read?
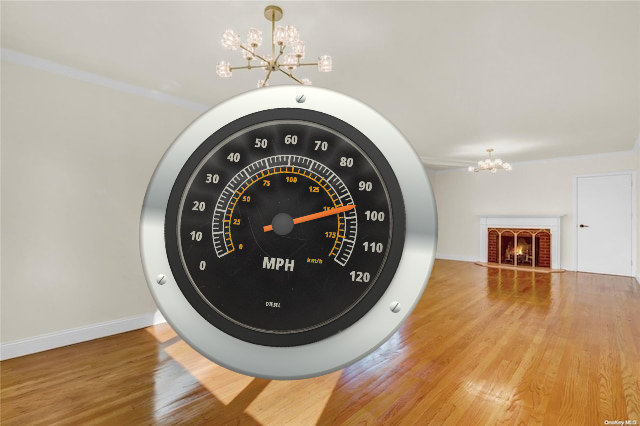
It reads 96 mph
